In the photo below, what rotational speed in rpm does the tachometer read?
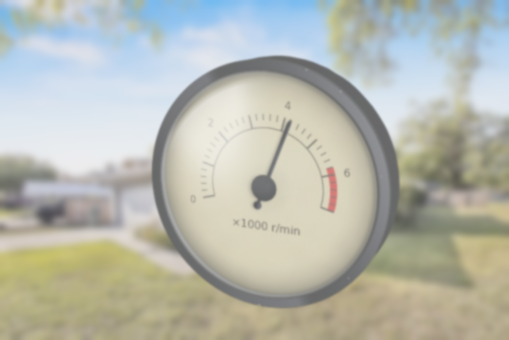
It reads 4200 rpm
